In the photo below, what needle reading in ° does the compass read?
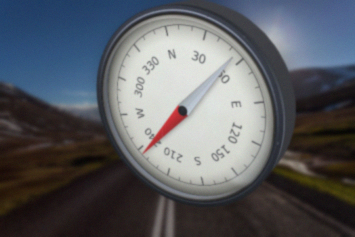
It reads 235 °
